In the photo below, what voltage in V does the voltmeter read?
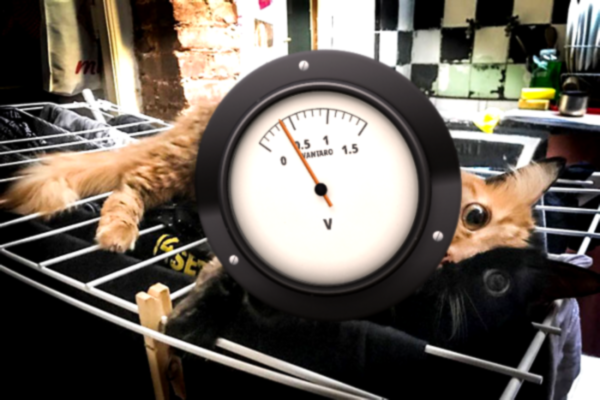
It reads 0.4 V
